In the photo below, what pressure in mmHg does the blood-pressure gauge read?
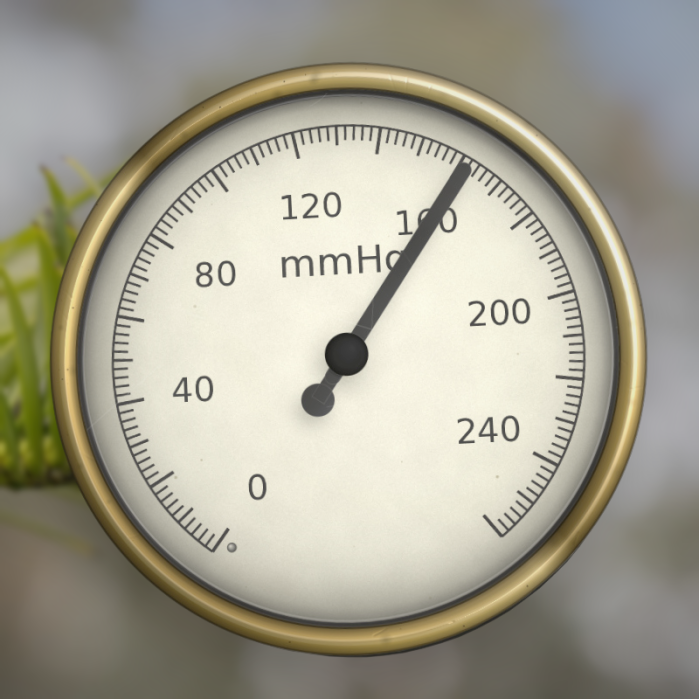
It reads 162 mmHg
